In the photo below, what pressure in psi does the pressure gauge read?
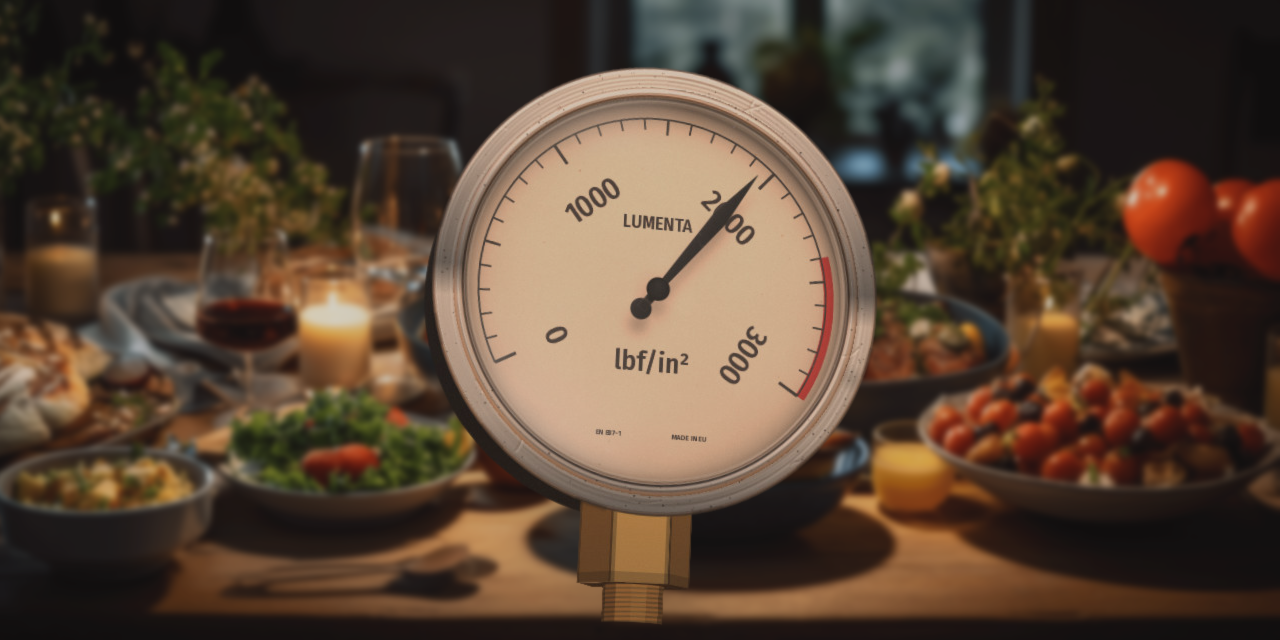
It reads 1950 psi
